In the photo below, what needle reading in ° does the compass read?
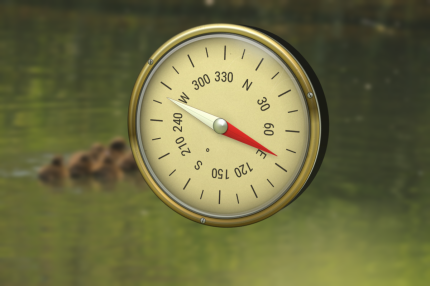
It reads 82.5 °
